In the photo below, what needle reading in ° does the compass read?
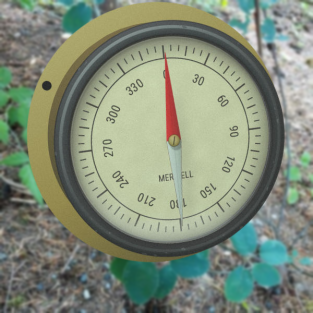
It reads 0 °
